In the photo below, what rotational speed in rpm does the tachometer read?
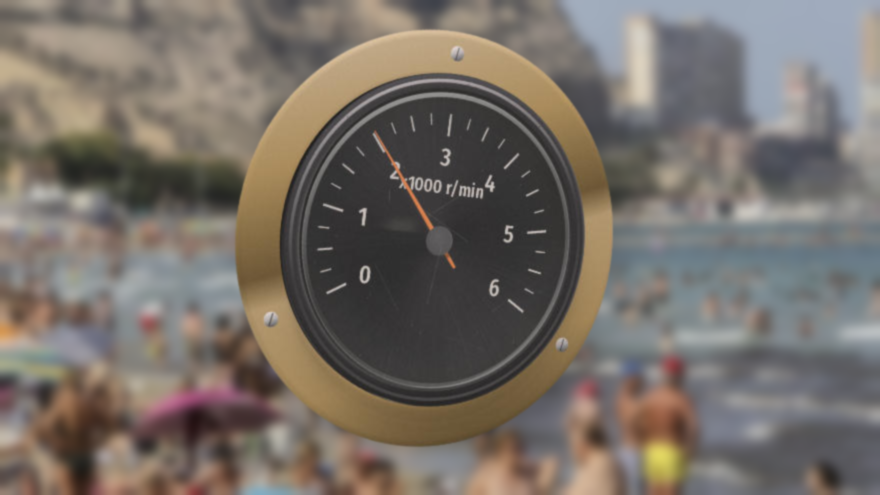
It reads 2000 rpm
